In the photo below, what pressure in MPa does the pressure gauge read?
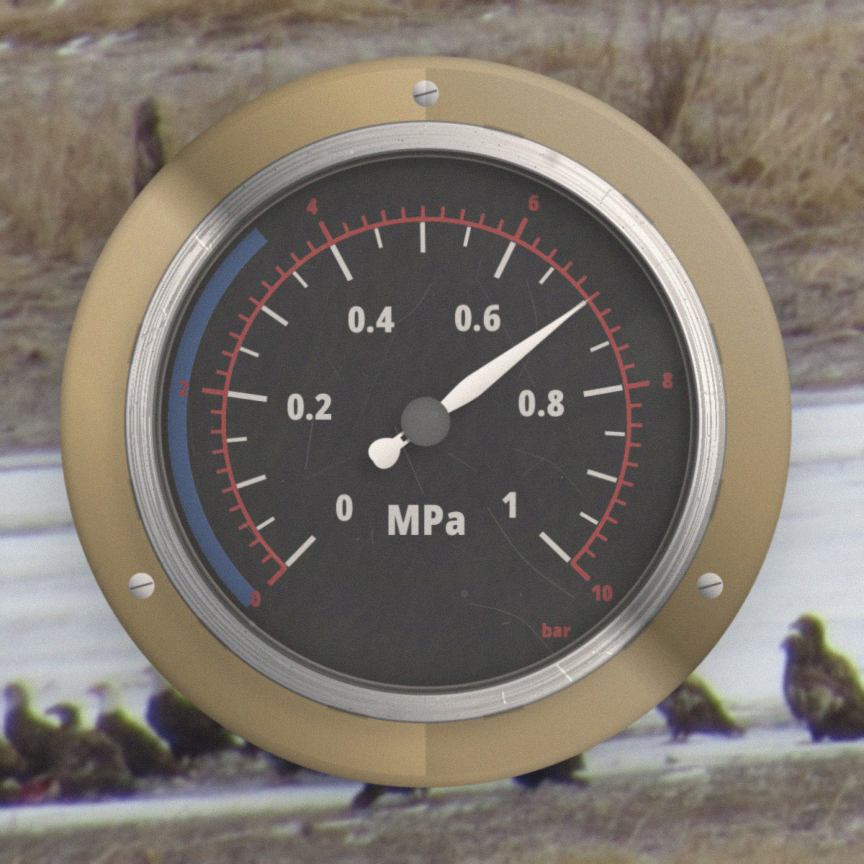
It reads 0.7 MPa
